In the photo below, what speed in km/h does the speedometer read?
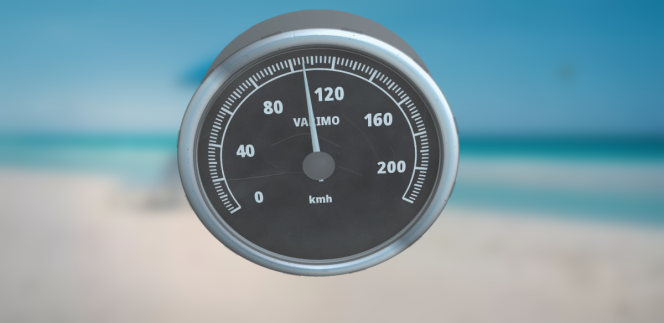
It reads 106 km/h
